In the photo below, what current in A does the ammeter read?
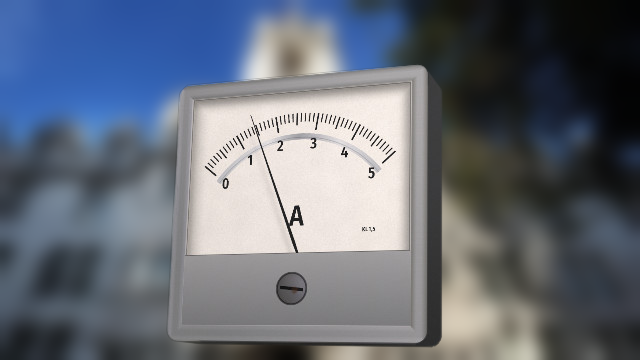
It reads 1.5 A
